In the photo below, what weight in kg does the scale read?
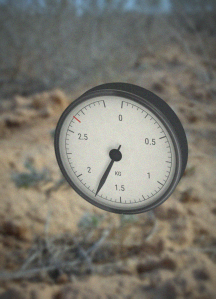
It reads 1.75 kg
